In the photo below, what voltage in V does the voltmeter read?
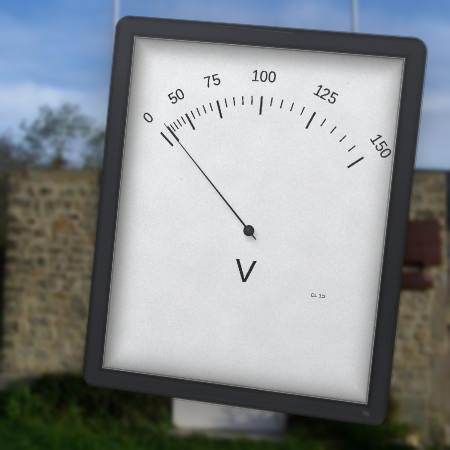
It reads 25 V
